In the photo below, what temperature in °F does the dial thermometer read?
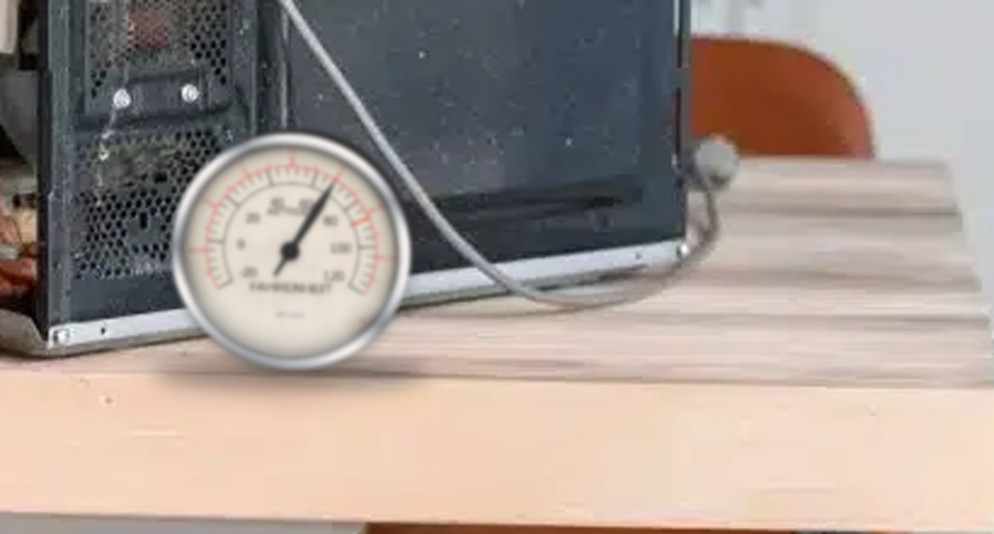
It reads 68 °F
